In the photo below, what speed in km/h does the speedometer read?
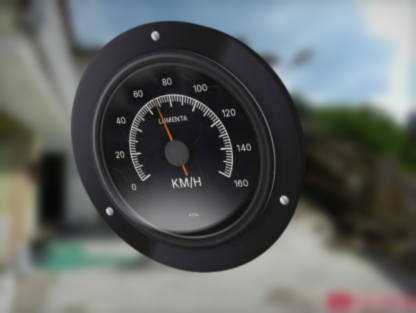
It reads 70 km/h
